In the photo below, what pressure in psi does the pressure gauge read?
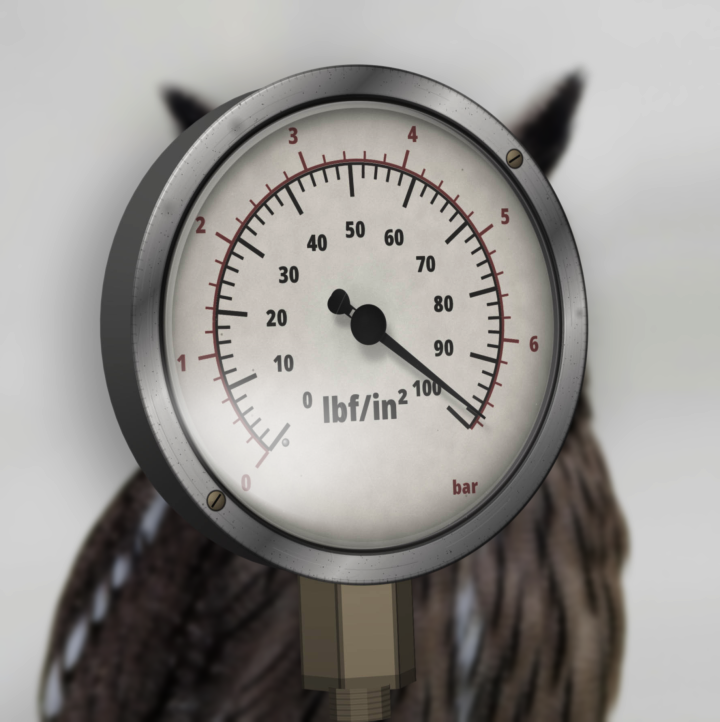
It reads 98 psi
